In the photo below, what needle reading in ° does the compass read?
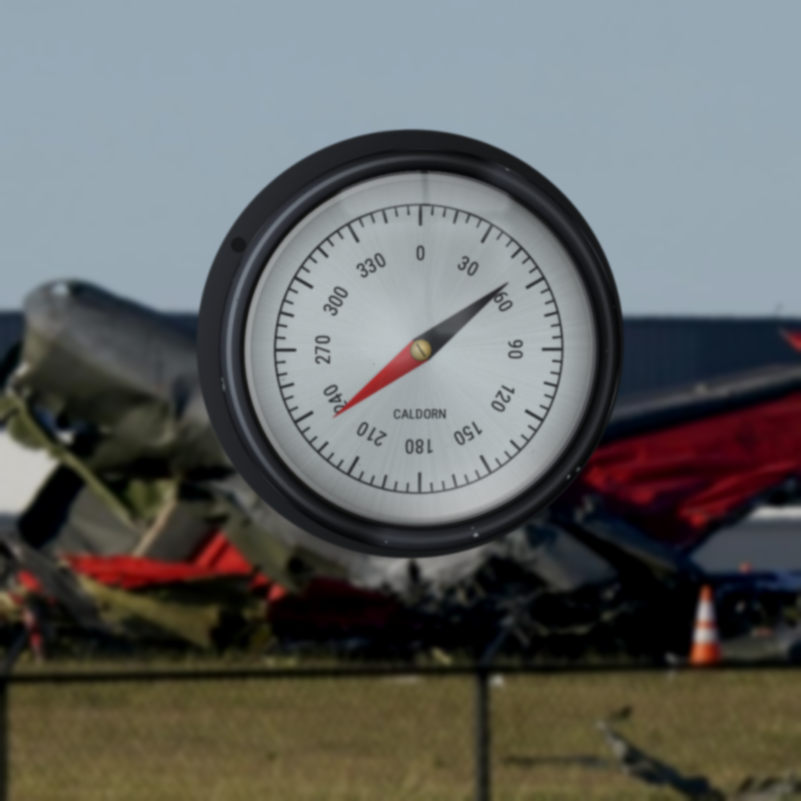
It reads 232.5 °
